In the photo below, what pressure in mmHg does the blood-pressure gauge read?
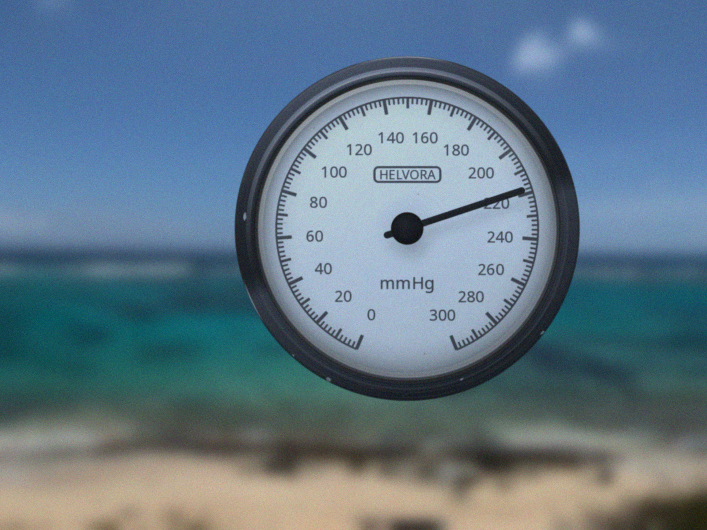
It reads 218 mmHg
